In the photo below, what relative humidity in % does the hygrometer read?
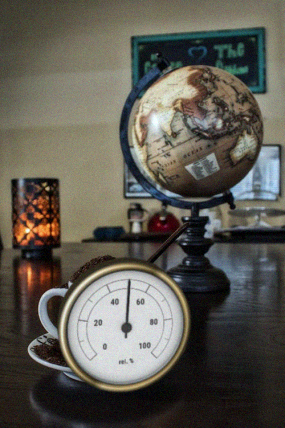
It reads 50 %
